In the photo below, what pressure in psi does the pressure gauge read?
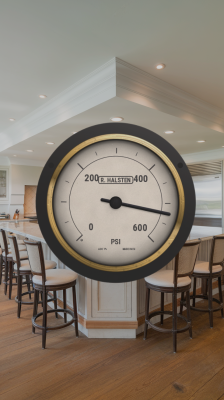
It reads 525 psi
